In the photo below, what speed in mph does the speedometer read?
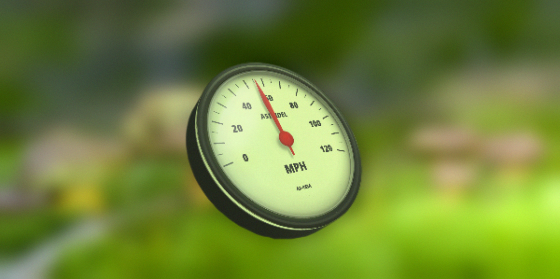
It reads 55 mph
